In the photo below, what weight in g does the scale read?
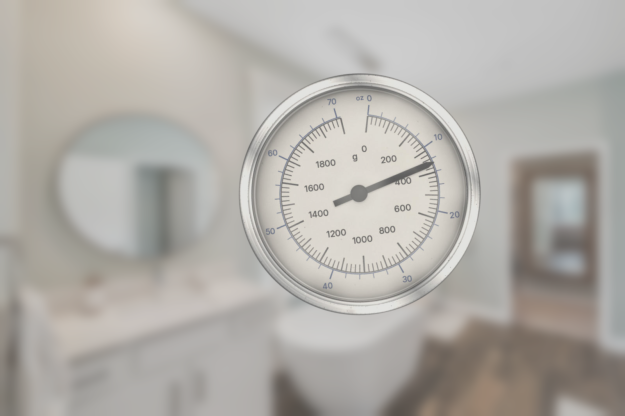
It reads 360 g
